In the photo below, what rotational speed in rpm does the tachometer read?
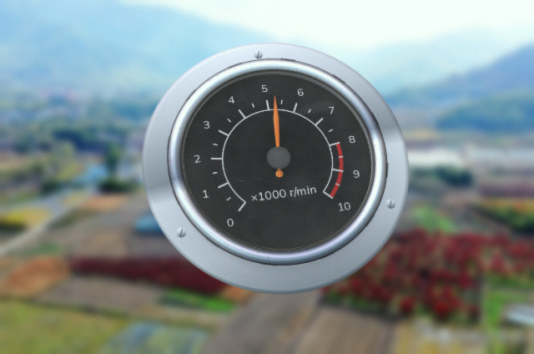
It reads 5250 rpm
